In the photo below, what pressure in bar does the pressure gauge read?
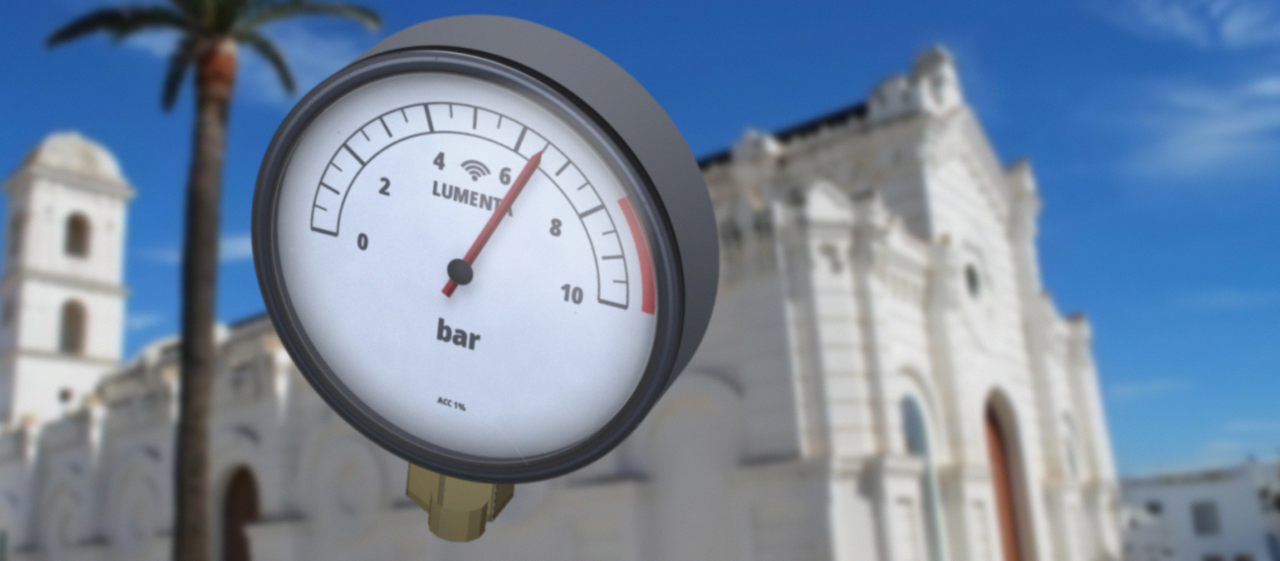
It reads 6.5 bar
